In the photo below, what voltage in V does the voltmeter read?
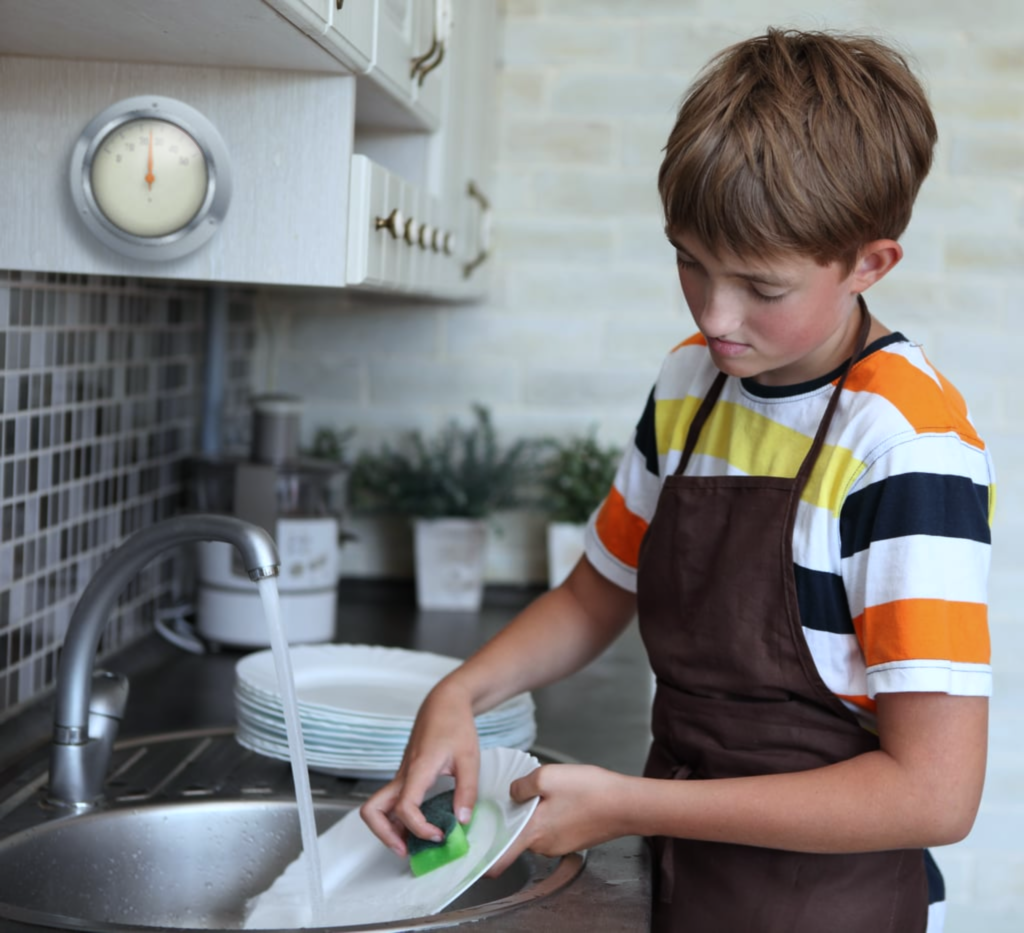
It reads 25 V
